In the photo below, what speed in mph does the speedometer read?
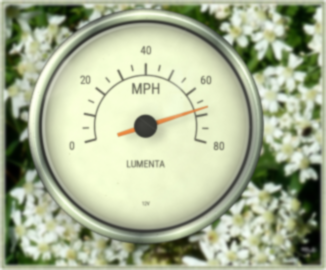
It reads 67.5 mph
